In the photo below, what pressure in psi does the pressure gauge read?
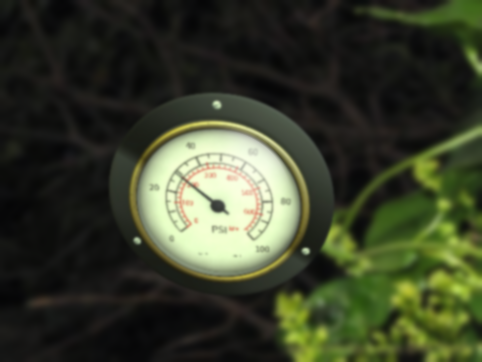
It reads 30 psi
